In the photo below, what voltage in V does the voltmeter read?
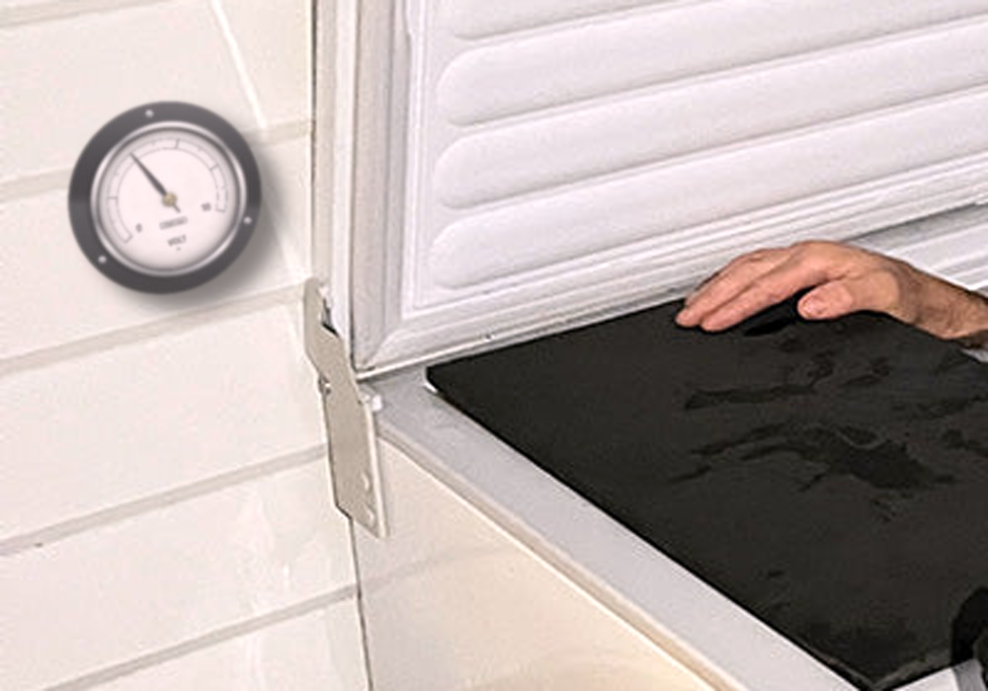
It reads 4 V
